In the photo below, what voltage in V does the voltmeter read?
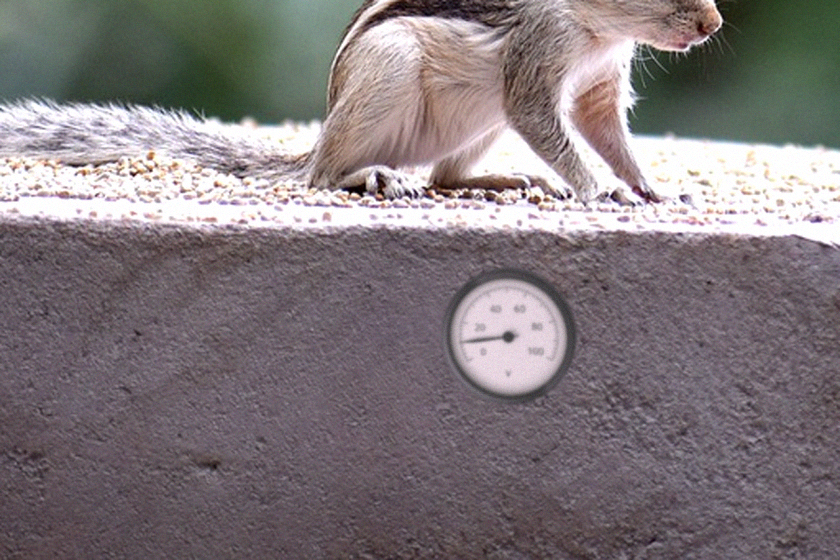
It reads 10 V
